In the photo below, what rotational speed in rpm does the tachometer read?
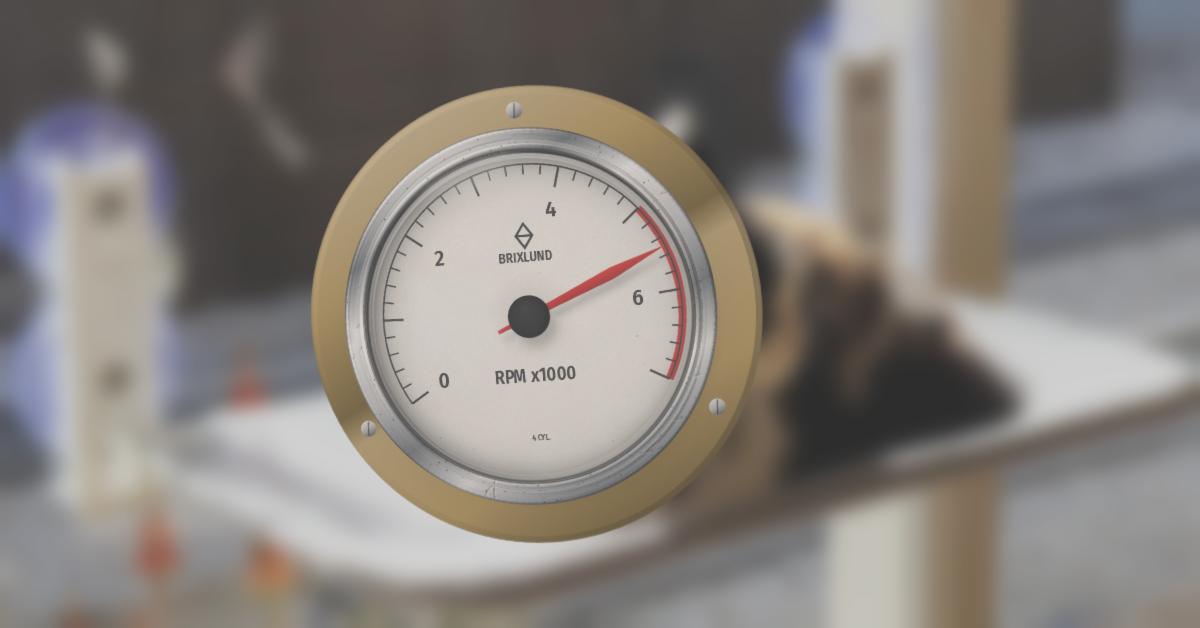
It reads 5500 rpm
